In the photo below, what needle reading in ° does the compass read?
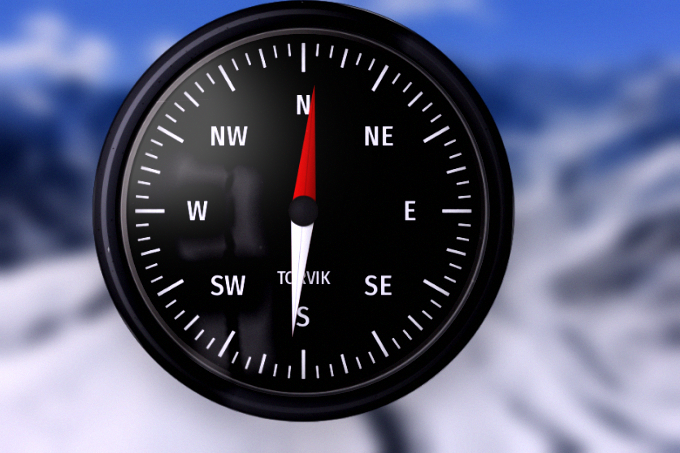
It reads 5 °
